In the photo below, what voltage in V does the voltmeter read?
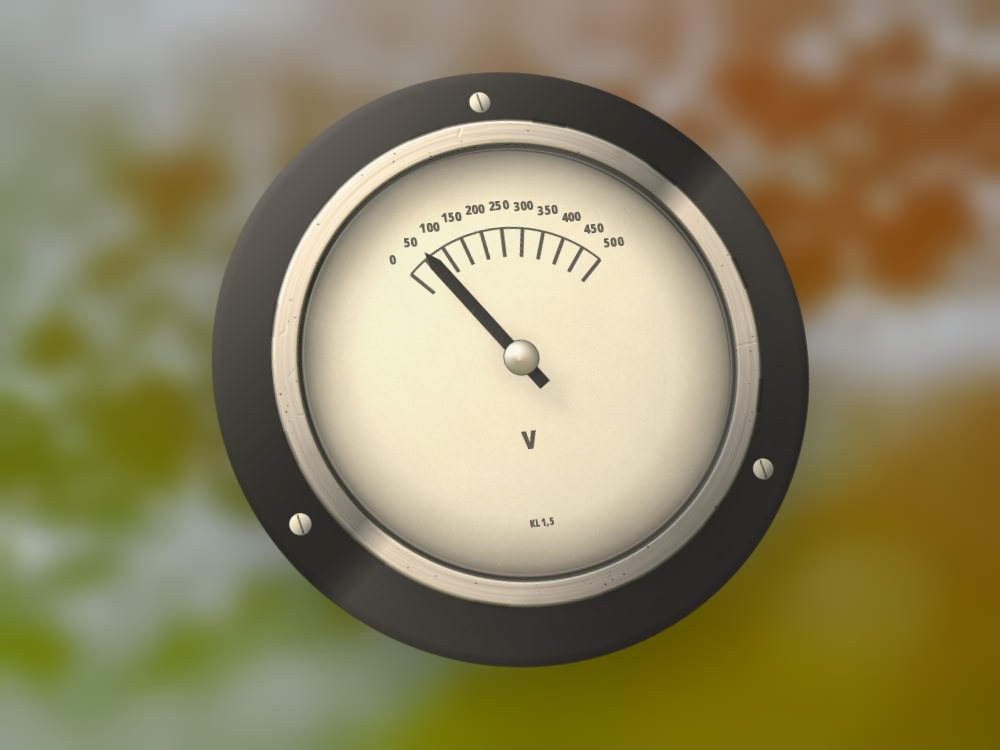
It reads 50 V
